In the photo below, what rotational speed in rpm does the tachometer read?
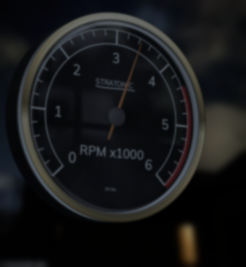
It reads 3400 rpm
